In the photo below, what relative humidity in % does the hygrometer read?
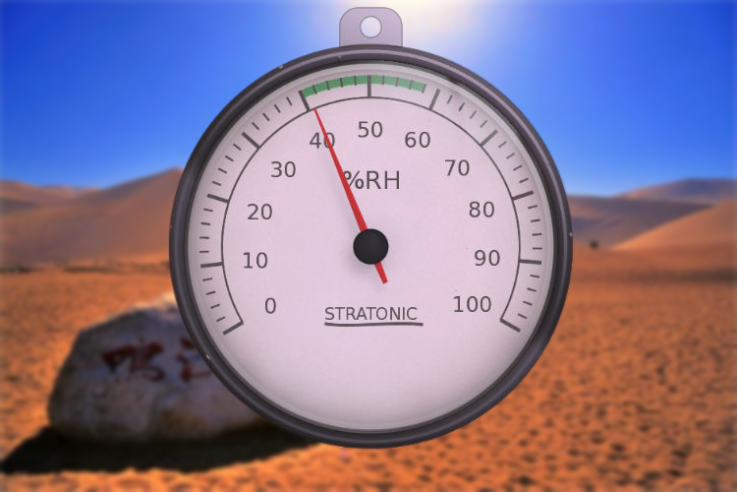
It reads 41 %
